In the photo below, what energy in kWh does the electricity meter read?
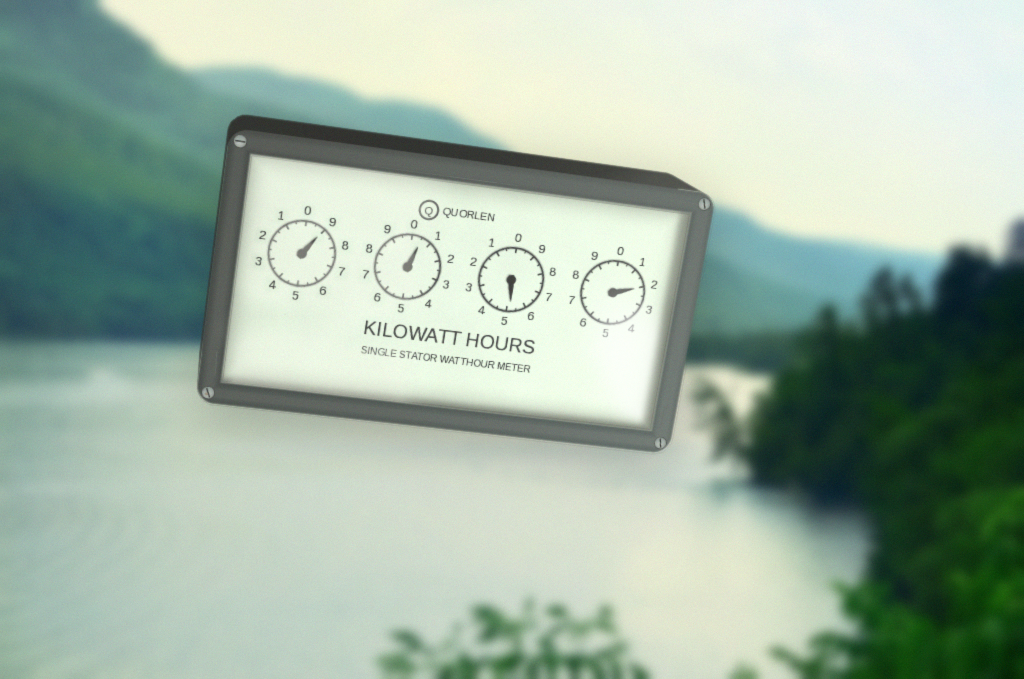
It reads 9052 kWh
